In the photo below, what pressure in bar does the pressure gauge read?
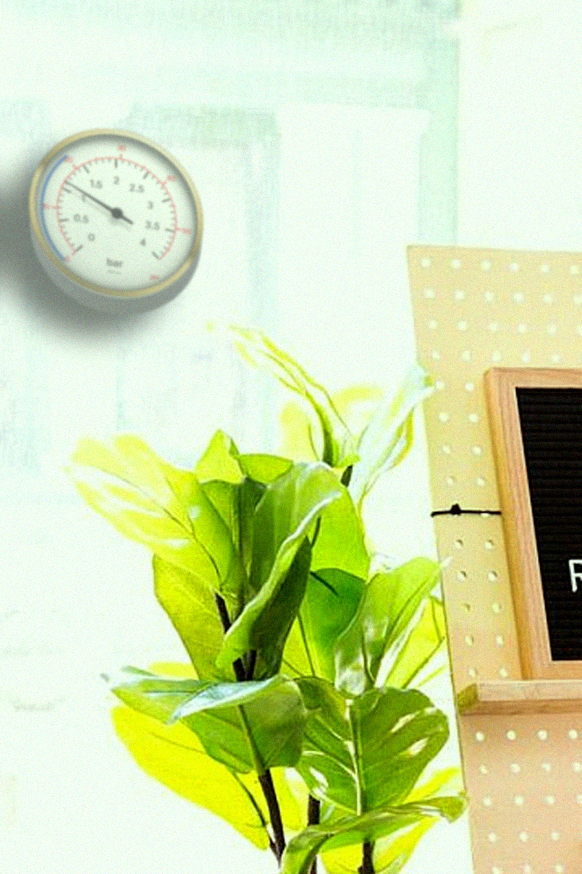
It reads 1.1 bar
